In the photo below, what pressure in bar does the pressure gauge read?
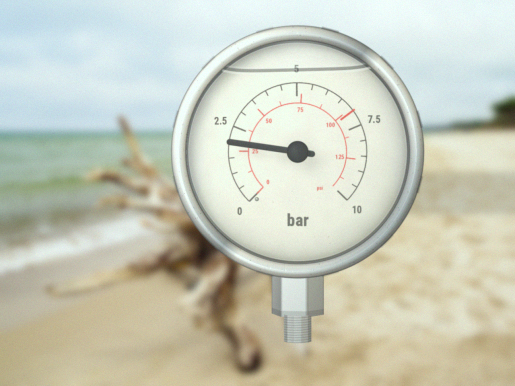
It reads 2 bar
